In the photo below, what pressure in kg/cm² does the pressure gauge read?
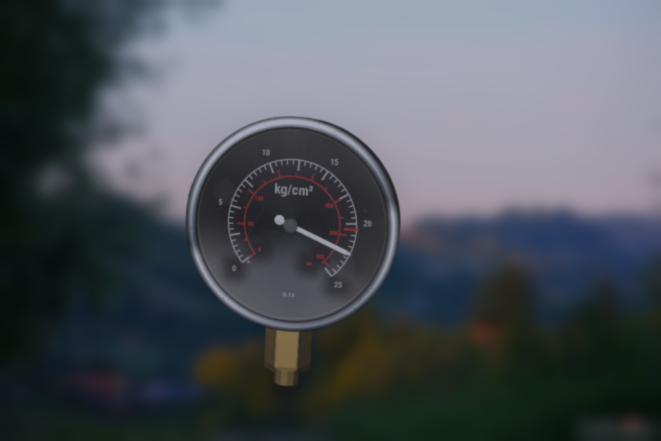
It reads 22.5 kg/cm²
